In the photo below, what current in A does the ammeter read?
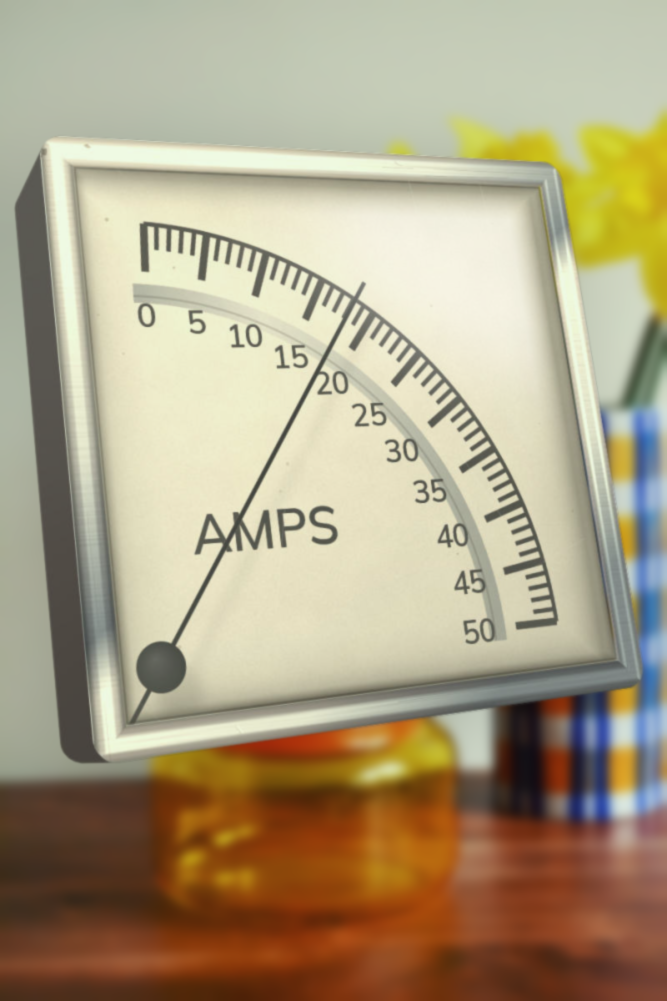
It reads 18 A
